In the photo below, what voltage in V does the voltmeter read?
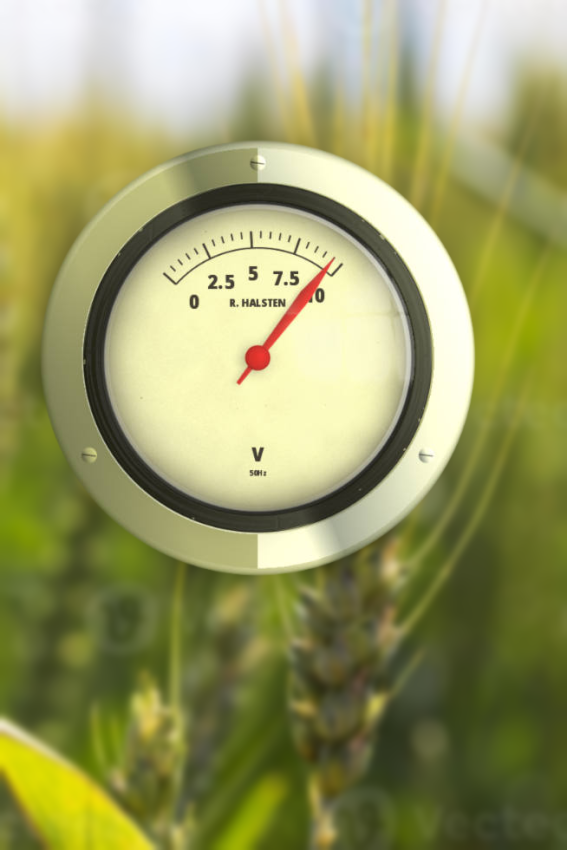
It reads 9.5 V
